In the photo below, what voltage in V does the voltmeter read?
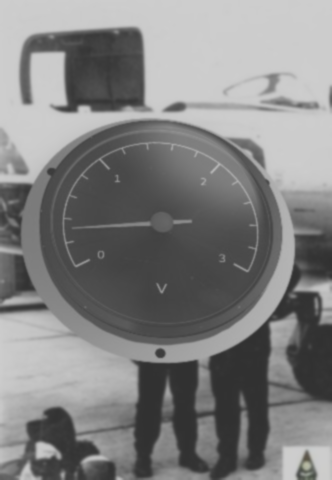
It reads 0.3 V
